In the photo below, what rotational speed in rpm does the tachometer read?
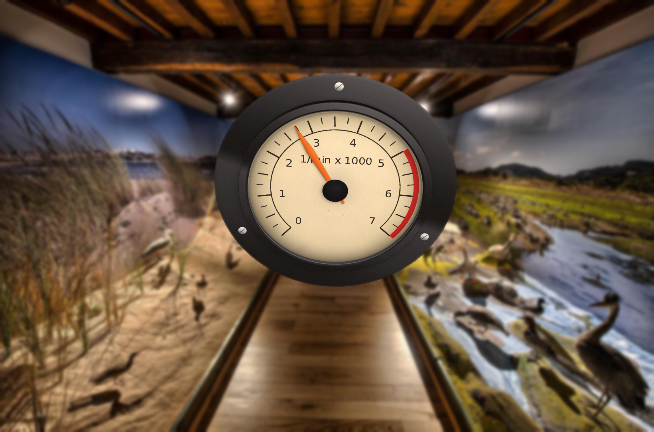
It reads 2750 rpm
